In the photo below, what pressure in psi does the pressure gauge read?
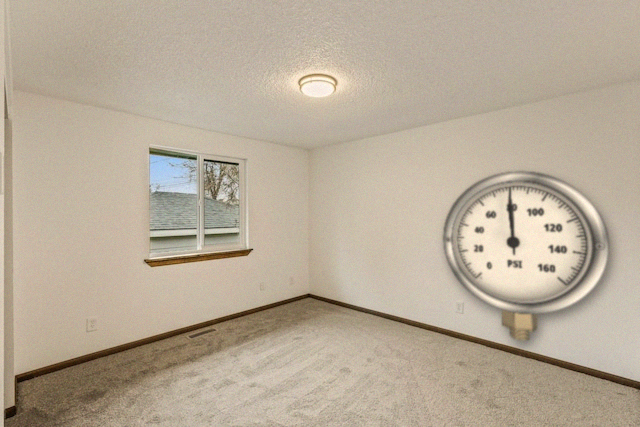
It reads 80 psi
